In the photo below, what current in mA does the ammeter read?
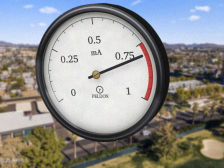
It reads 0.8 mA
